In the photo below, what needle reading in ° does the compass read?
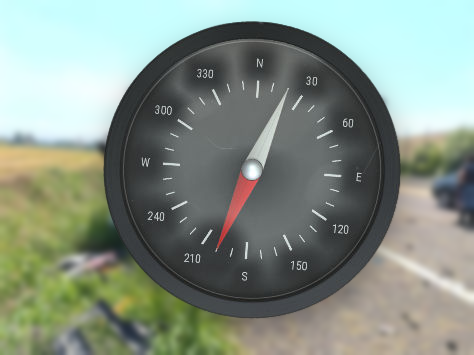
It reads 200 °
